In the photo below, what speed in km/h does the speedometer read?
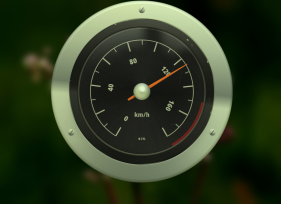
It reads 125 km/h
